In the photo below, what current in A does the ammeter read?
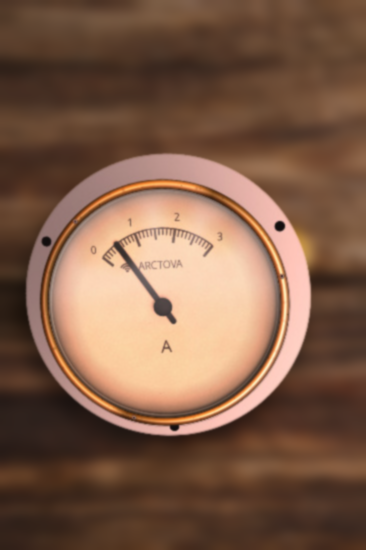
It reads 0.5 A
